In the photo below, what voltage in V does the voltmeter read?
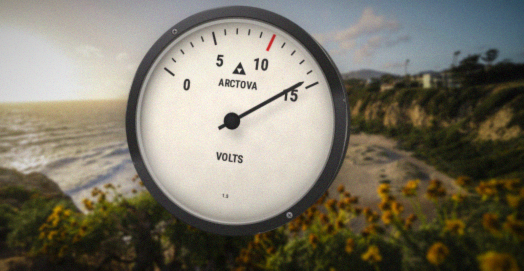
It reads 14.5 V
